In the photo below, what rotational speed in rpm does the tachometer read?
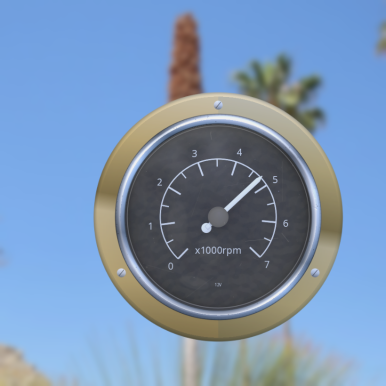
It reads 4750 rpm
